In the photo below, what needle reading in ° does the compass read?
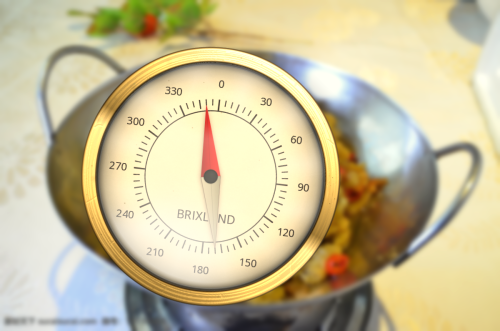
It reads 350 °
